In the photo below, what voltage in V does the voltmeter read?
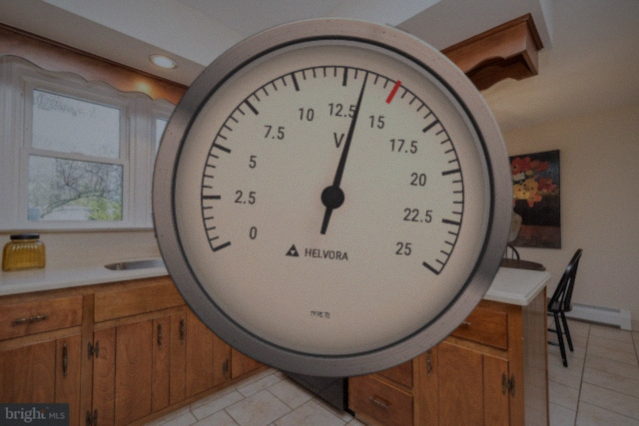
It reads 13.5 V
